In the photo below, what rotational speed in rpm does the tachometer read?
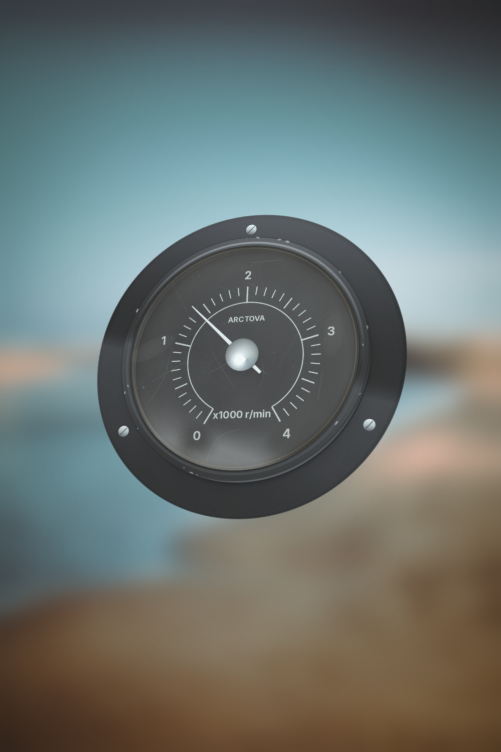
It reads 1400 rpm
